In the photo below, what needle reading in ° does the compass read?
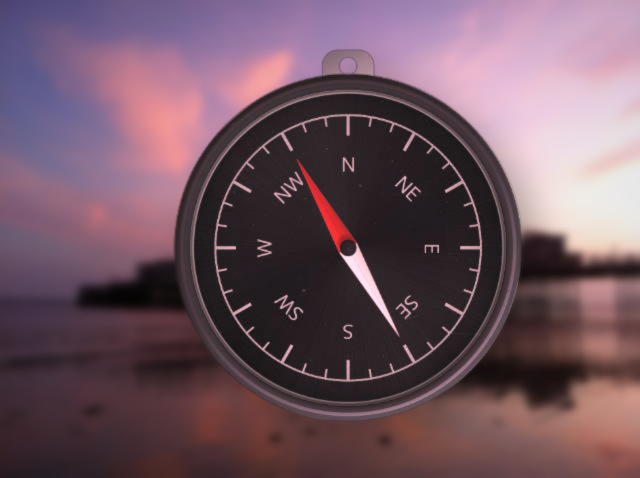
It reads 330 °
